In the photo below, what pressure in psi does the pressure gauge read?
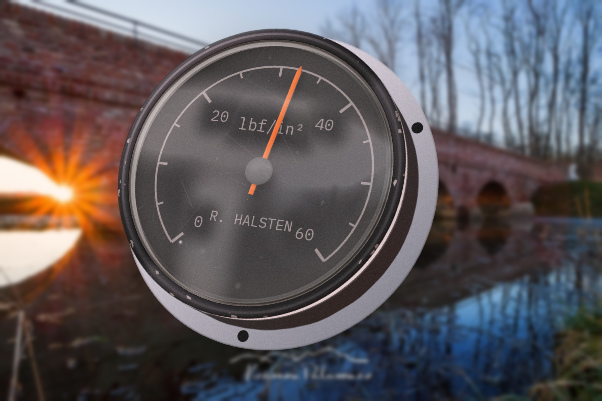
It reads 32.5 psi
